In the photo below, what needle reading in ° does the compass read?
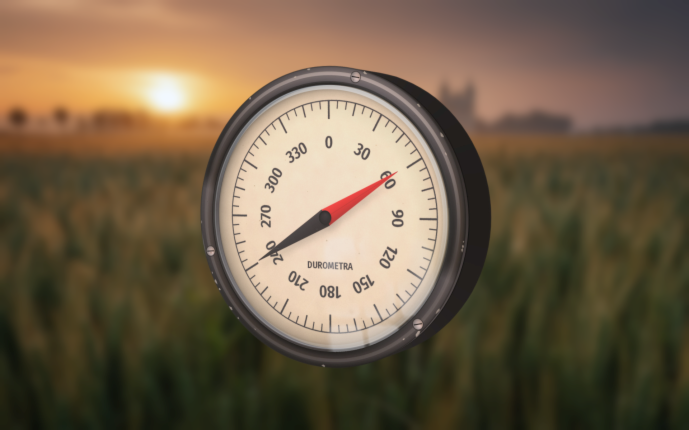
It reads 60 °
